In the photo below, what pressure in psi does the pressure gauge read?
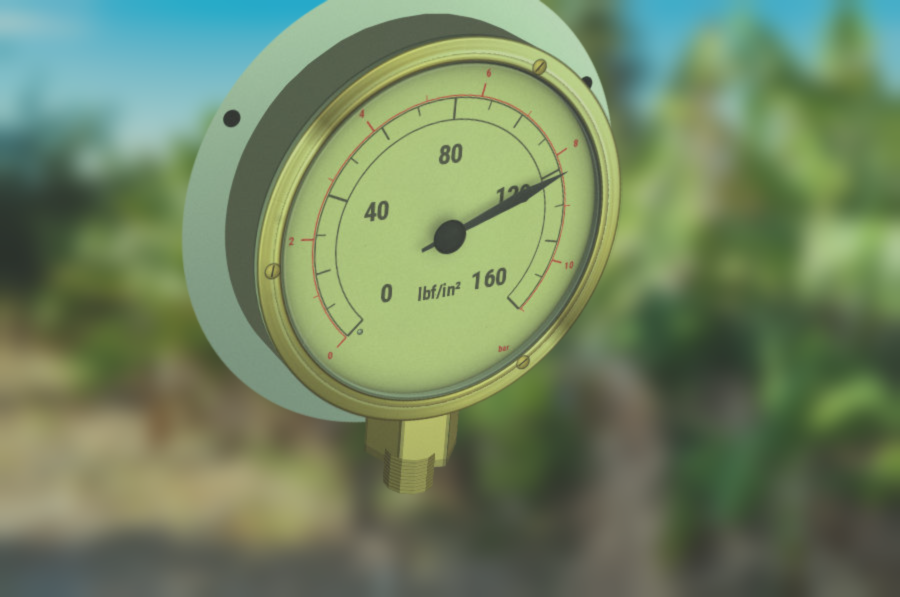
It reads 120 psi
